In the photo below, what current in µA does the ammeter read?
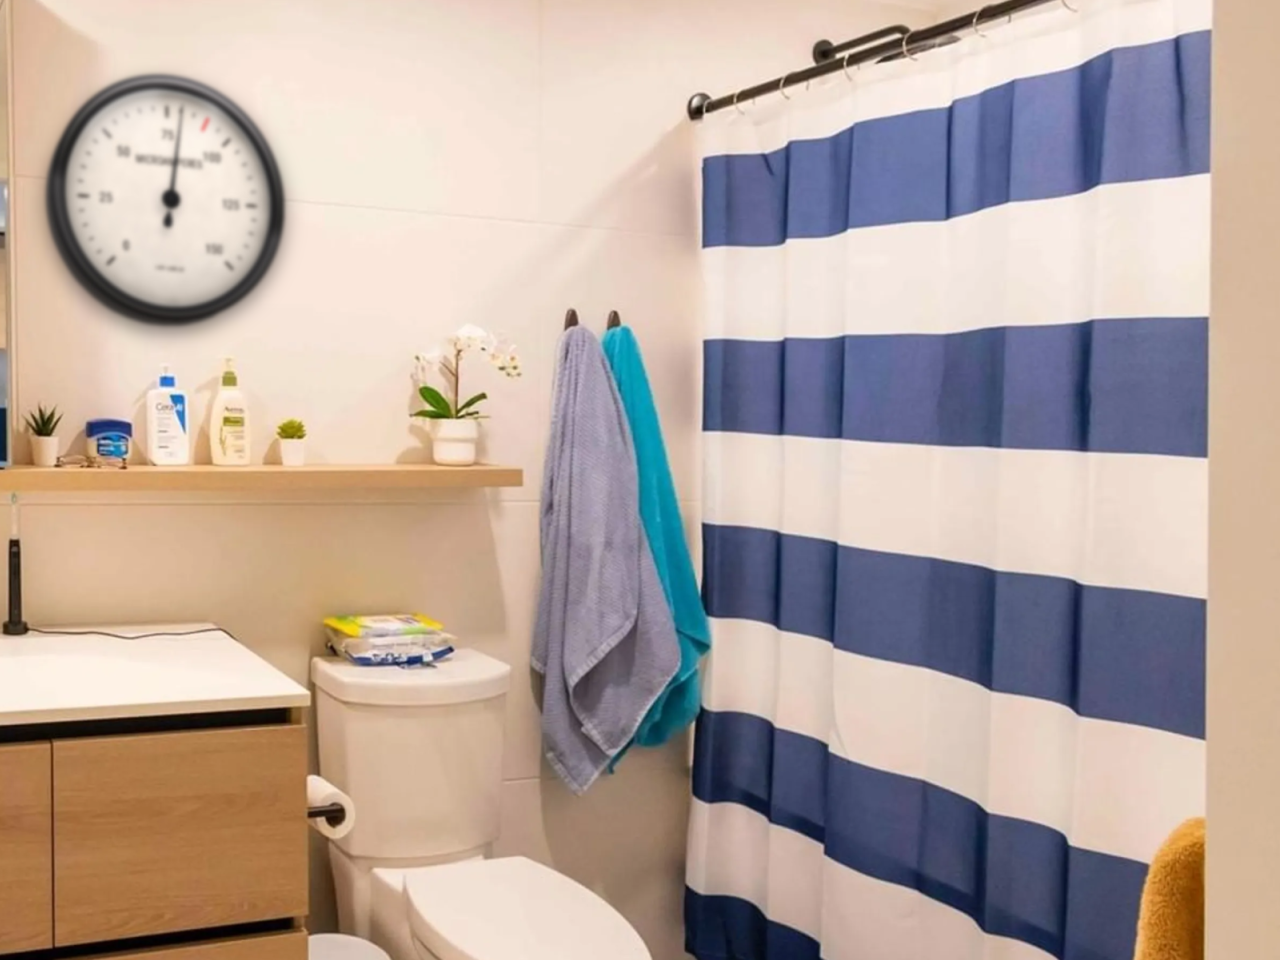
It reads 80 µA
